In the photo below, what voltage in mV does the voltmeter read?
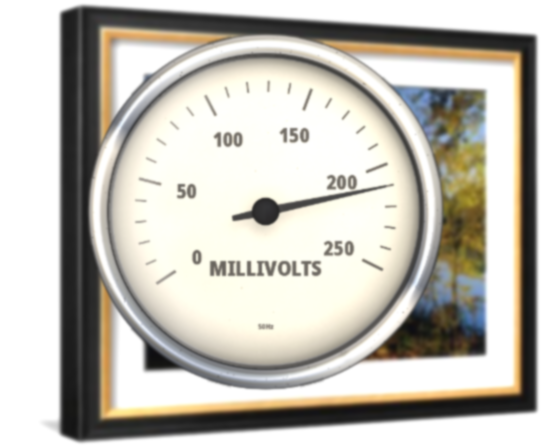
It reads 210 mV
